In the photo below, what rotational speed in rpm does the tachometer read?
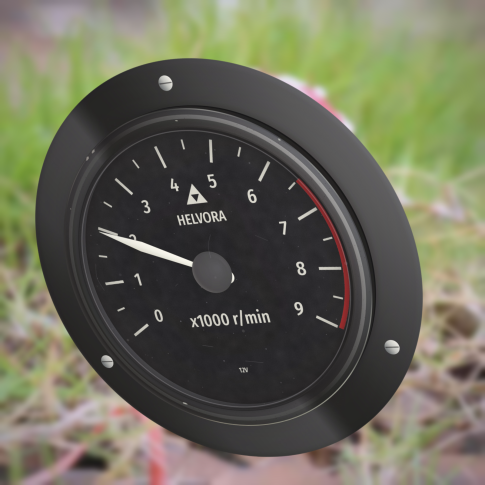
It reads 2000 rpm
